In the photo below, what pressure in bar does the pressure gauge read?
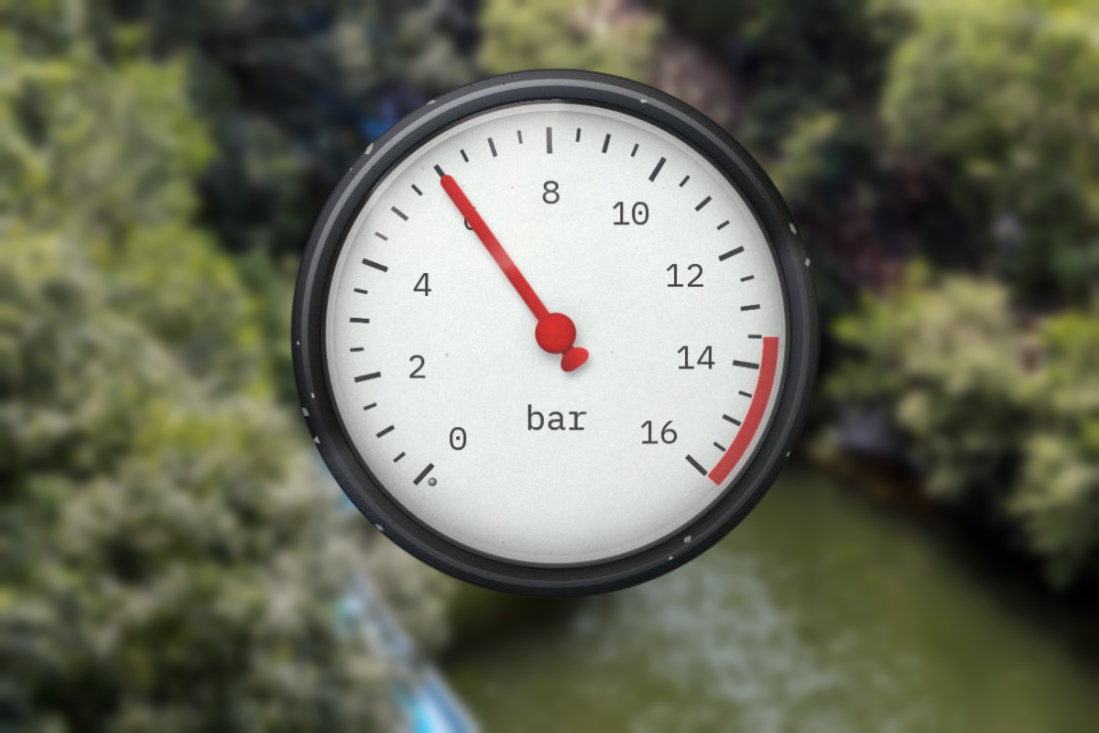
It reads 6 bar
